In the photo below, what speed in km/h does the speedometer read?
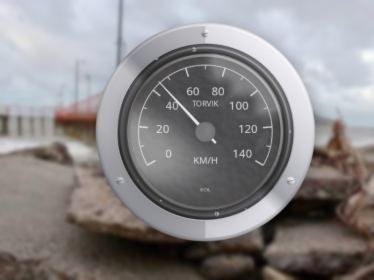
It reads 45 km/h
